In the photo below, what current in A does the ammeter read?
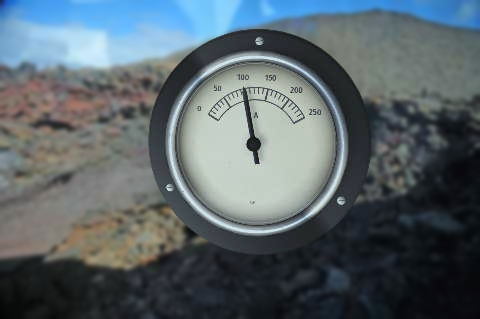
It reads 100 A
